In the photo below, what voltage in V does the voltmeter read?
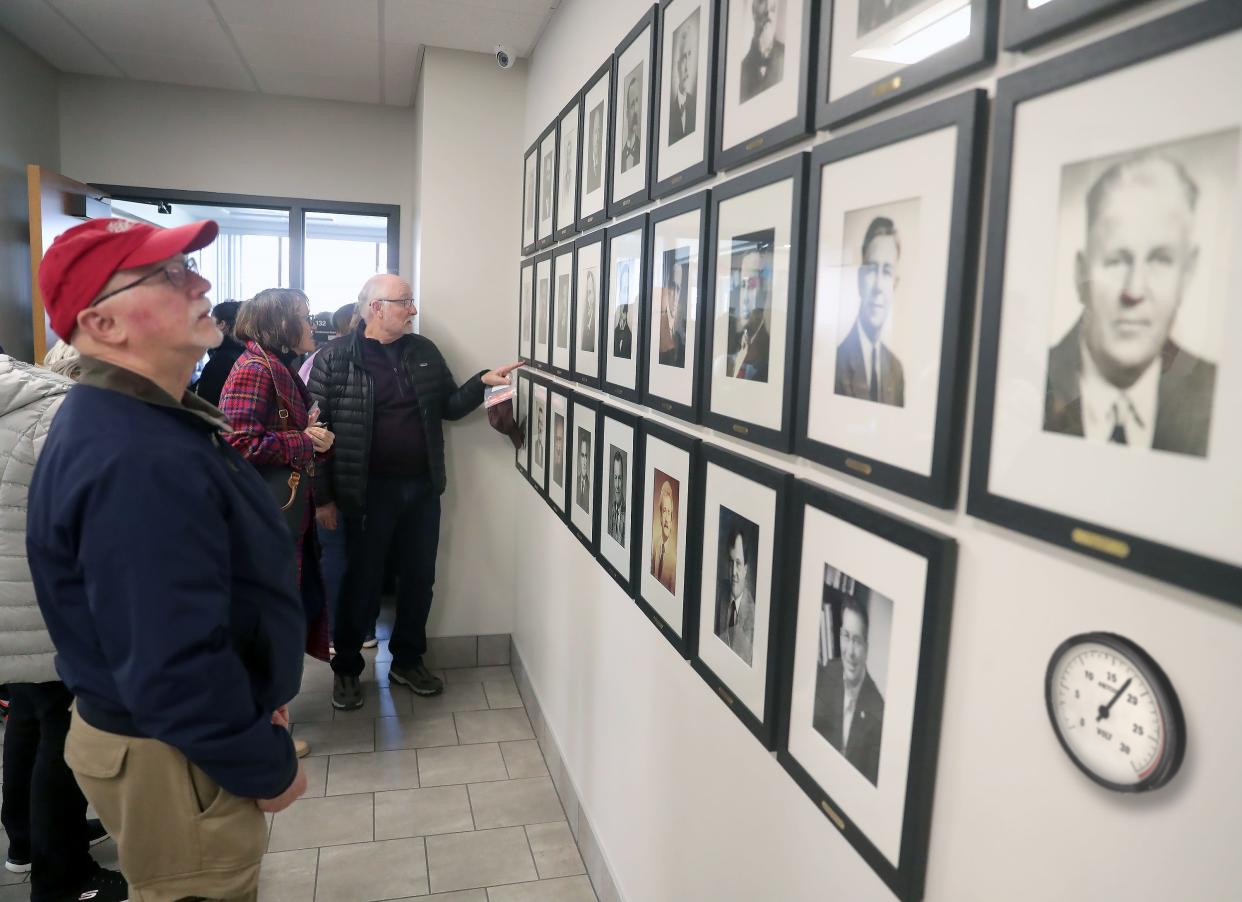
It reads 18 V
